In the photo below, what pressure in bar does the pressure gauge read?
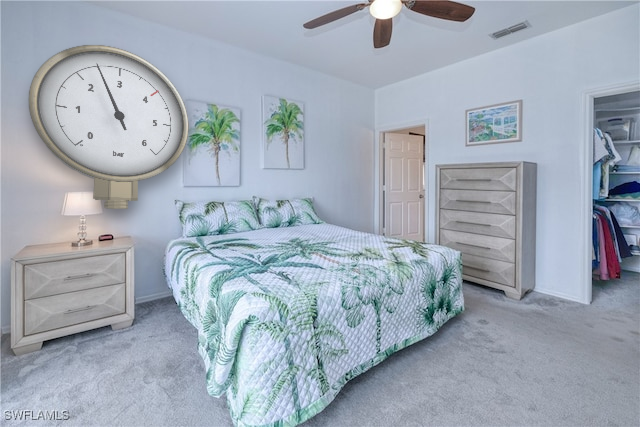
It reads 2.5 bar
